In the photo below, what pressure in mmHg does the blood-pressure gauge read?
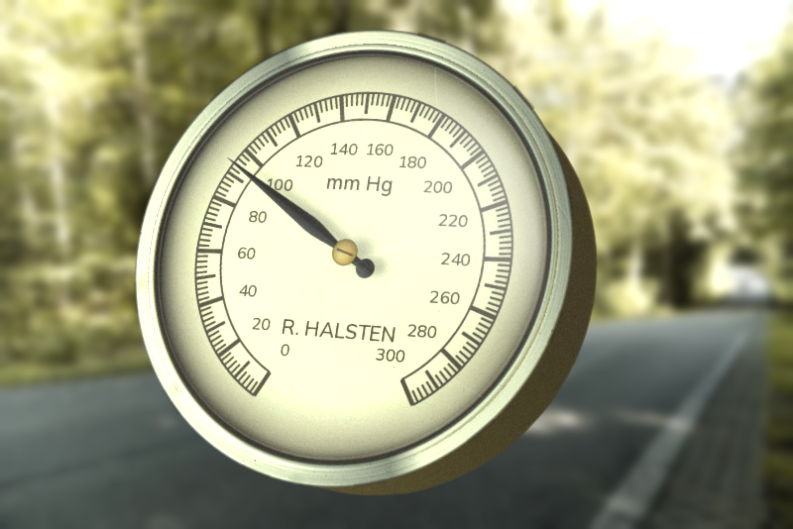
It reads 94 mmHg
